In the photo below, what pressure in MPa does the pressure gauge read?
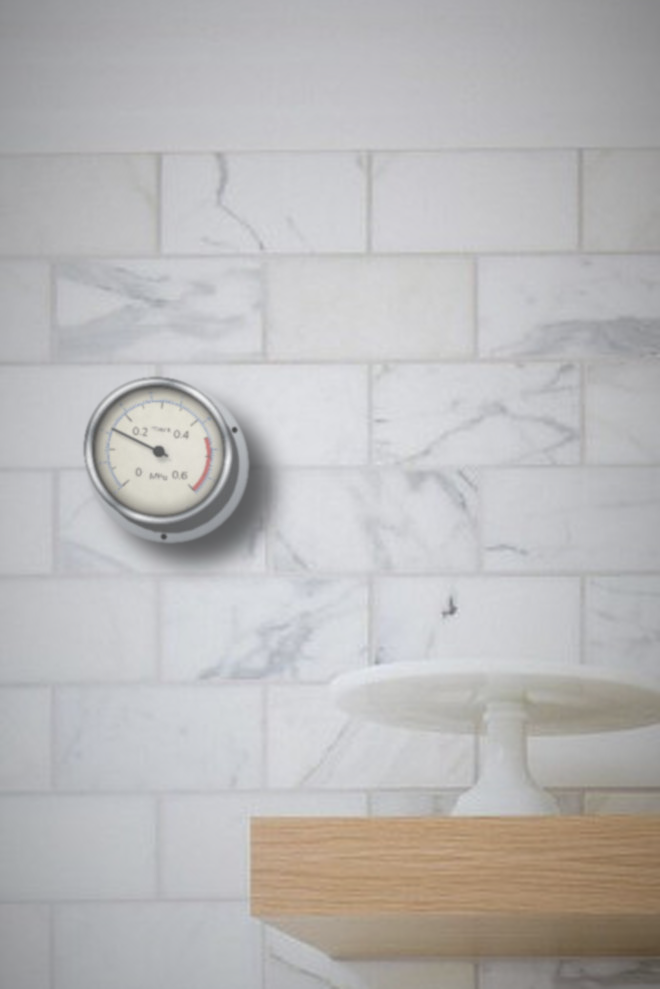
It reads 0.15 MPa
